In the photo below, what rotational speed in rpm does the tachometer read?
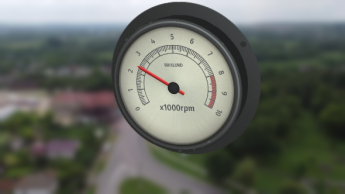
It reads 2500 rpm
